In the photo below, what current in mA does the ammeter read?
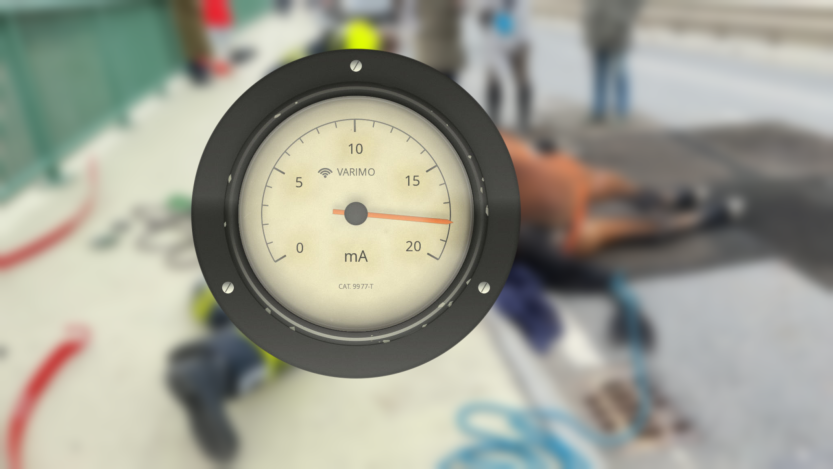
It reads 18 mA
